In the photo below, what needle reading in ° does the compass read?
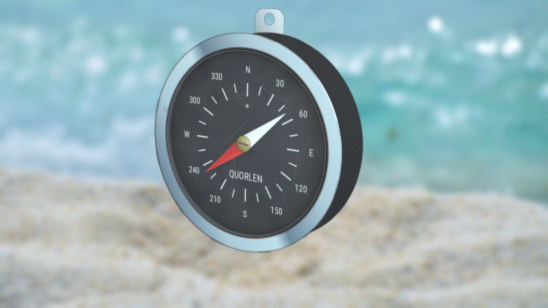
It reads 232.5 °
